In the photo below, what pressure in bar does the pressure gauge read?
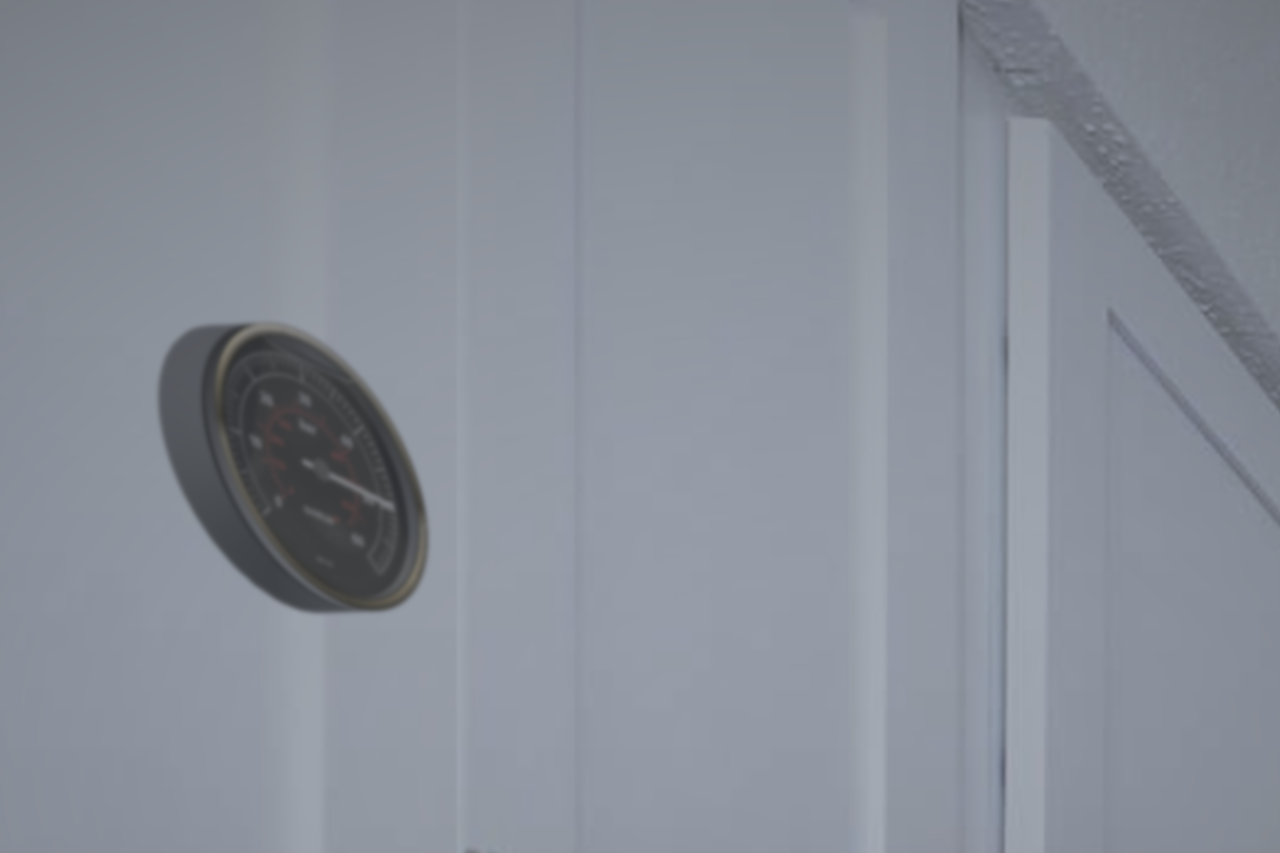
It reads 50 bar
